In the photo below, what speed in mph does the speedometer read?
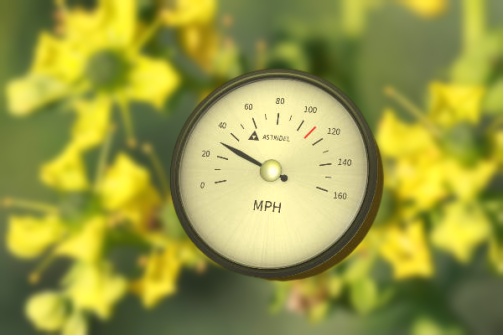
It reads 30 mph
